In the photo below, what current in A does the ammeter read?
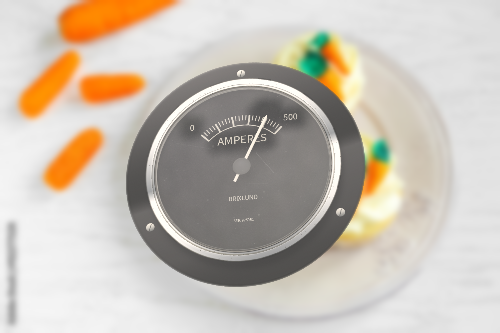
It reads 400 A
